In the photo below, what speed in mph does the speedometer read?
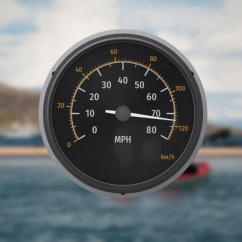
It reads 72.5 mph
